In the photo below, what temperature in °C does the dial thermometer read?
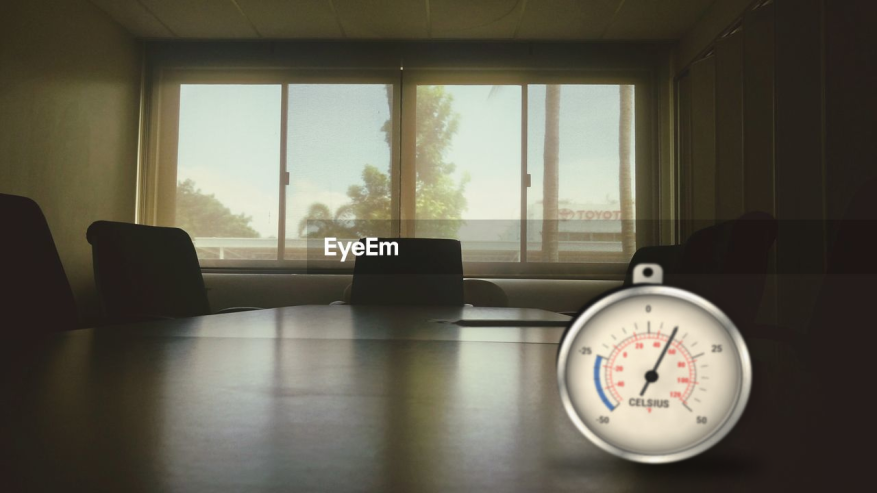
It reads 10 °C
